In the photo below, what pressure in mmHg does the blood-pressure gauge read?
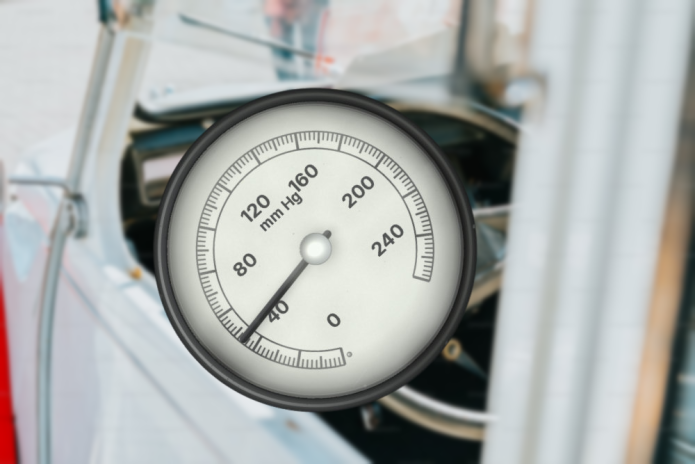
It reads 46 mmHg
